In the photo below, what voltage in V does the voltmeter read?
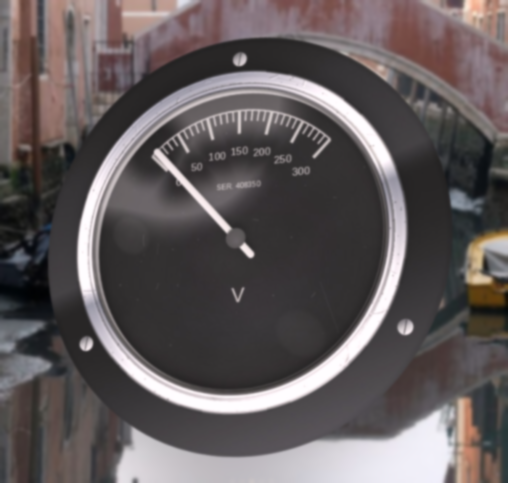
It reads 10 V
